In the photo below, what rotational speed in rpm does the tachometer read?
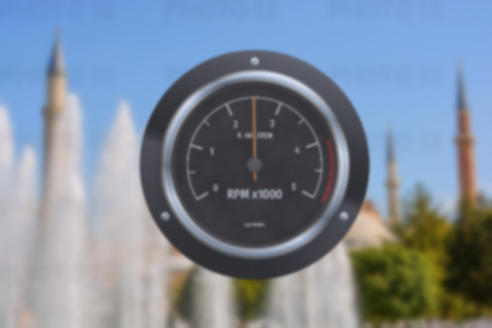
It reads 2500 rpm
